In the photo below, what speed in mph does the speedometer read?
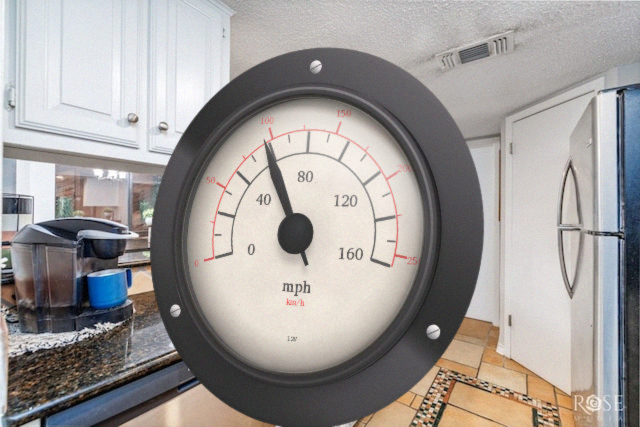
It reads 60 mph
